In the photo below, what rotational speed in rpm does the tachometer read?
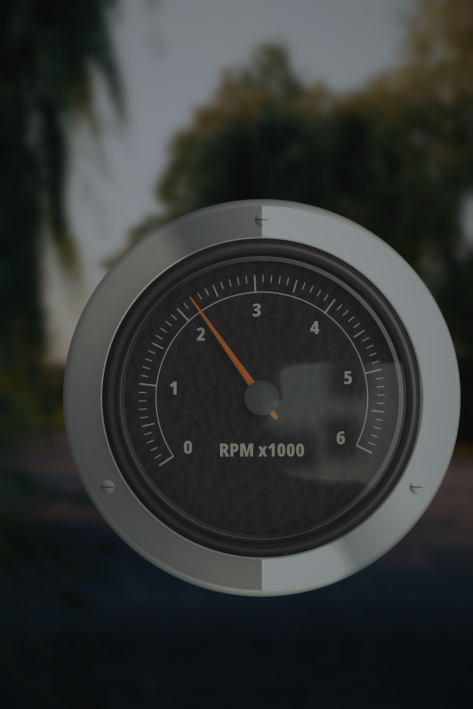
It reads 2200 rpm
